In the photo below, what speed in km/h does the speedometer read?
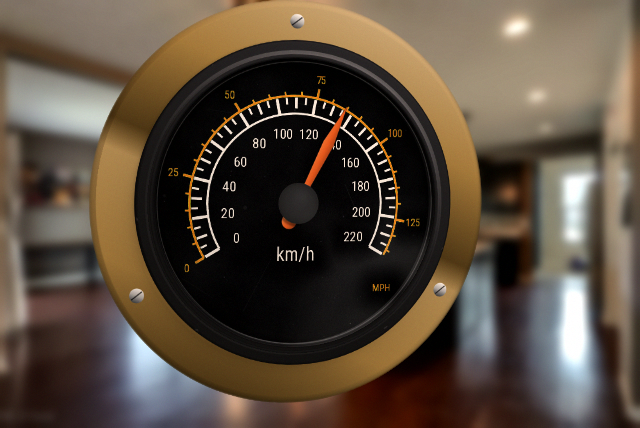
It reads 135 km/h
